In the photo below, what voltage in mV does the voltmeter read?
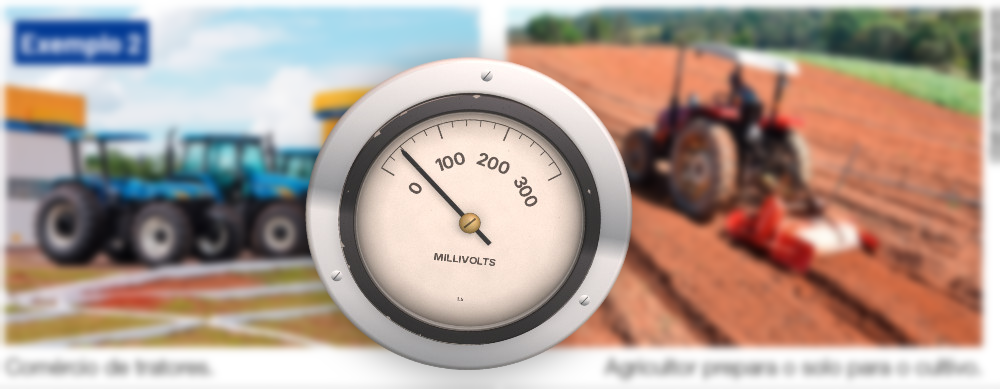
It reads 40 mV
